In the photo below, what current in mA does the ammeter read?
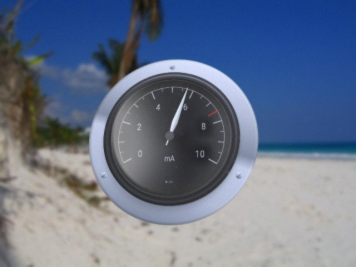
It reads 5.75 mA
